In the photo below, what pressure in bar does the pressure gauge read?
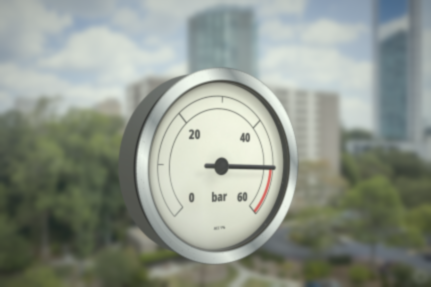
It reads 50 bar
